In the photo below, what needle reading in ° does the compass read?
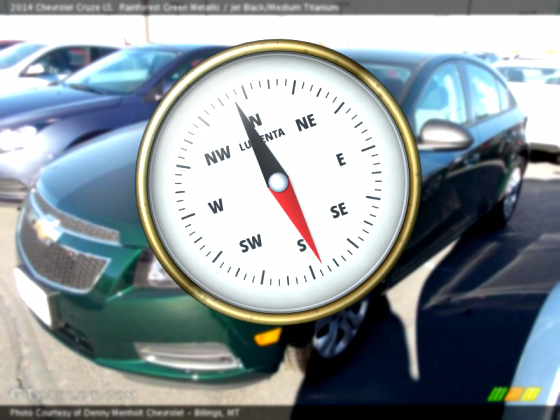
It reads 172.5 °
